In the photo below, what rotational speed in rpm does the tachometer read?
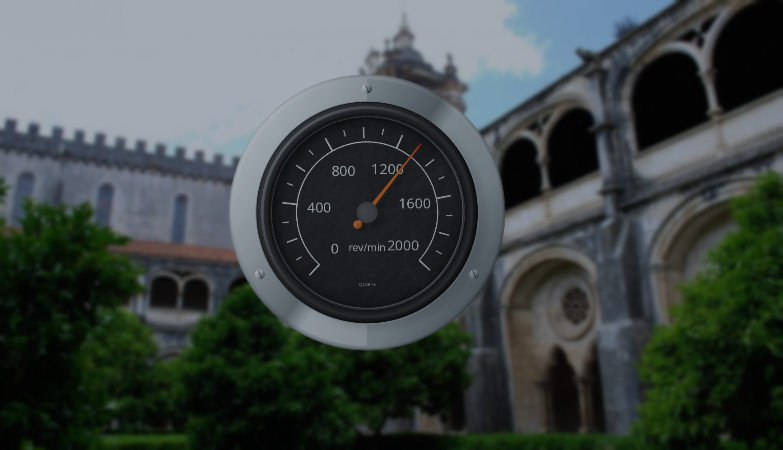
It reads 1300 rpm
